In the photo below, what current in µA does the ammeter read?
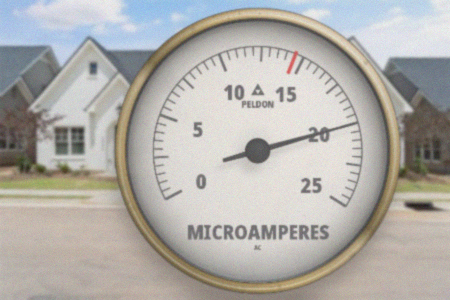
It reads 20 µA
